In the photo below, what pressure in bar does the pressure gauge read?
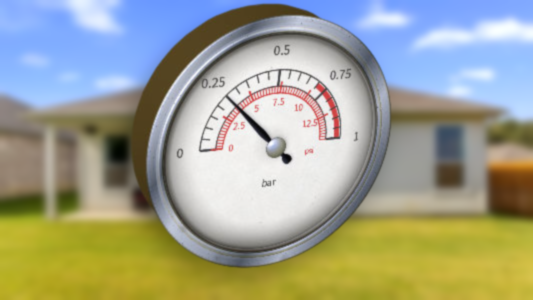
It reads 0.25 bar
